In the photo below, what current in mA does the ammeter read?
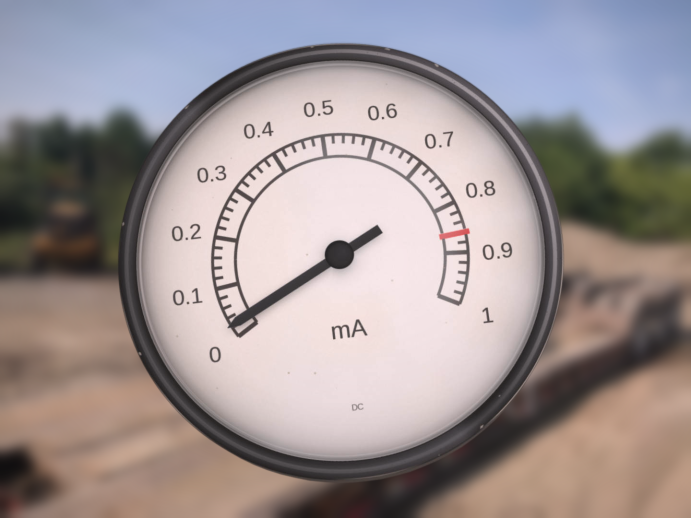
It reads 0.02 mA
